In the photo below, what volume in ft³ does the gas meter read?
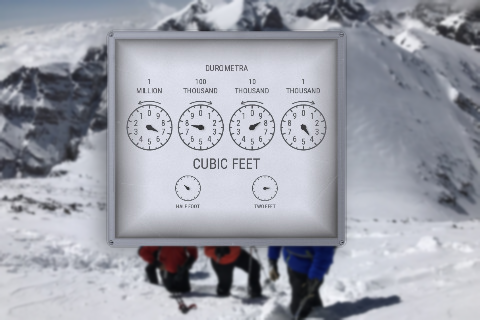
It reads 678400 ft³
